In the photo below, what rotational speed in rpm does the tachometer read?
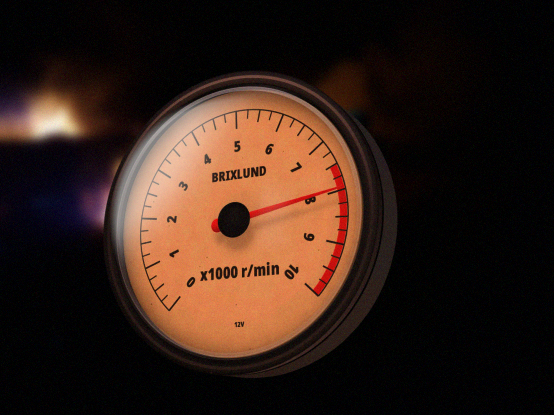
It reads 8000 rpm
